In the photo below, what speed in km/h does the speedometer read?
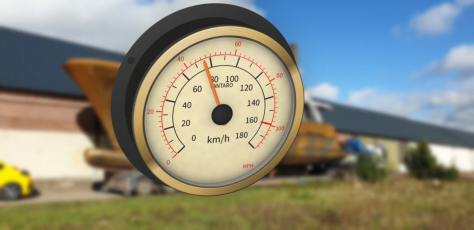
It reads 75 km/h
